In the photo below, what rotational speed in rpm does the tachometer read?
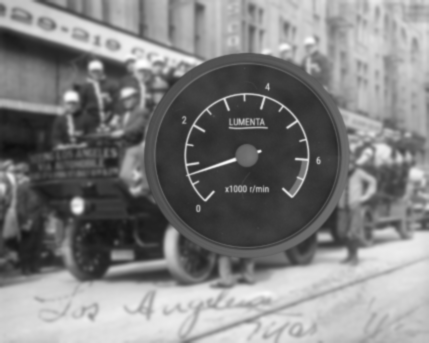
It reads 750 rpm
